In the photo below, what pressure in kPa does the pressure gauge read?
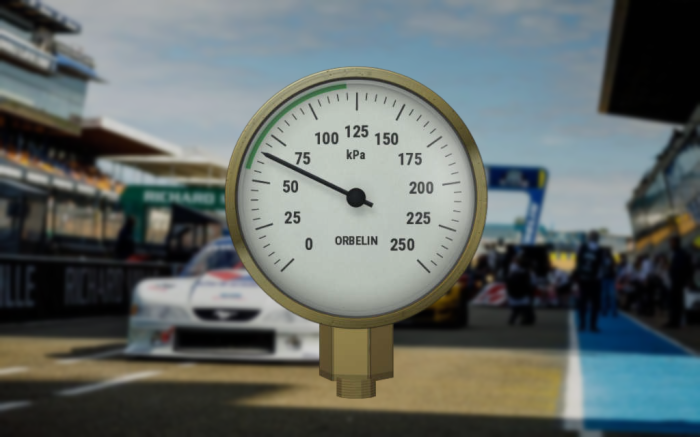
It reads 65 kPa
